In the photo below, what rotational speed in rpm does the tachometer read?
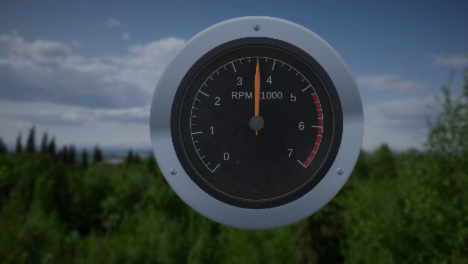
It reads 3600 rpm
